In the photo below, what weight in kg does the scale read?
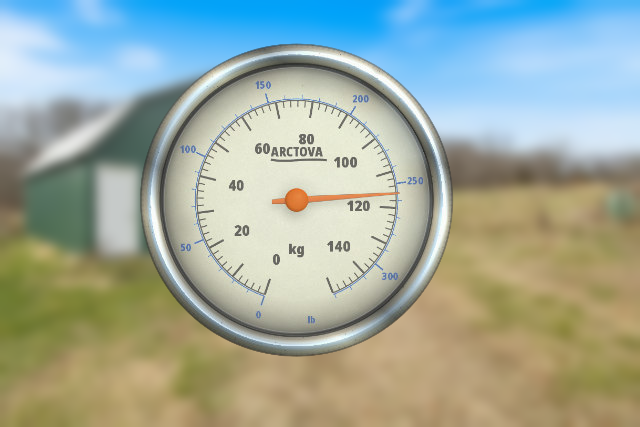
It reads 116 kg
